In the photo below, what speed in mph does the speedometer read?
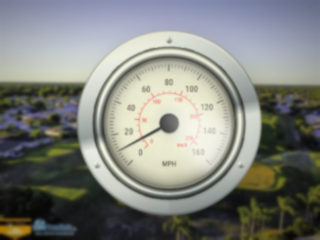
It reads 10 mph
